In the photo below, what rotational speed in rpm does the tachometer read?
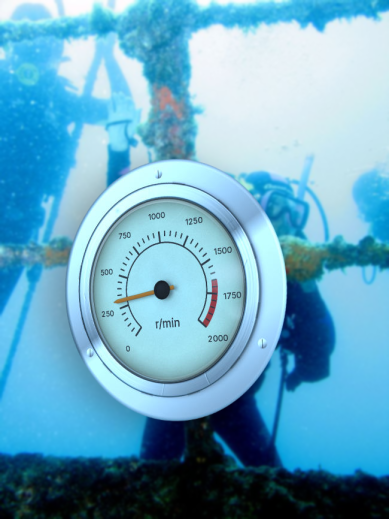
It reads 300 rpm
